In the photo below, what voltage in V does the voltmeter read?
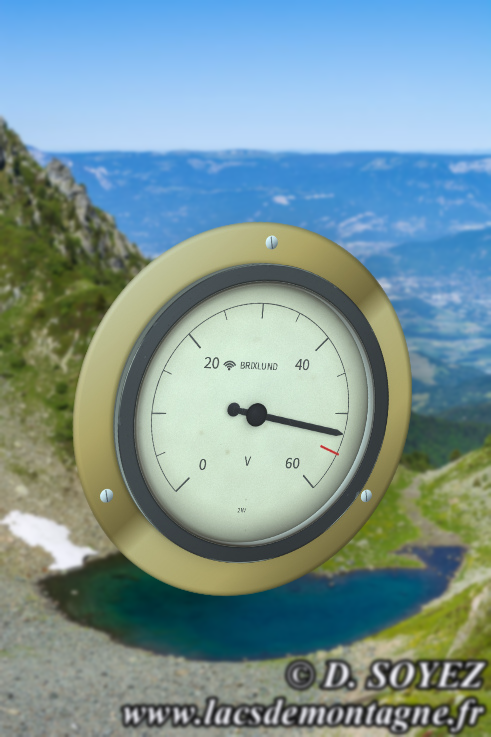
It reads 52.5 V
